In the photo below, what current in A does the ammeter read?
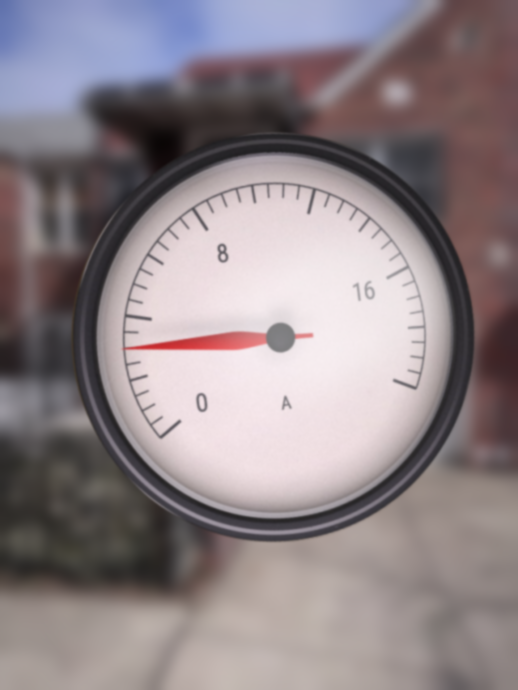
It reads 3 A
